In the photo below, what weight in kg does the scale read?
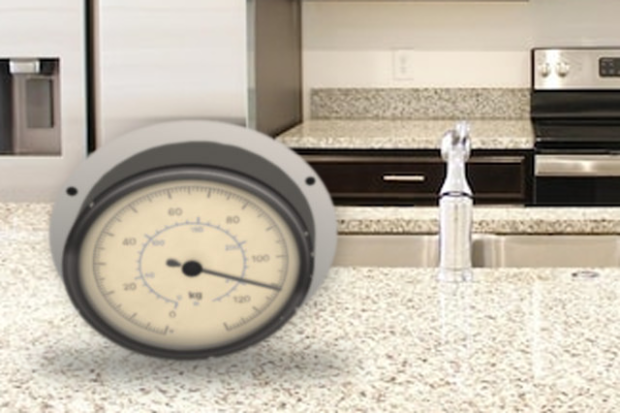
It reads 110 kg
